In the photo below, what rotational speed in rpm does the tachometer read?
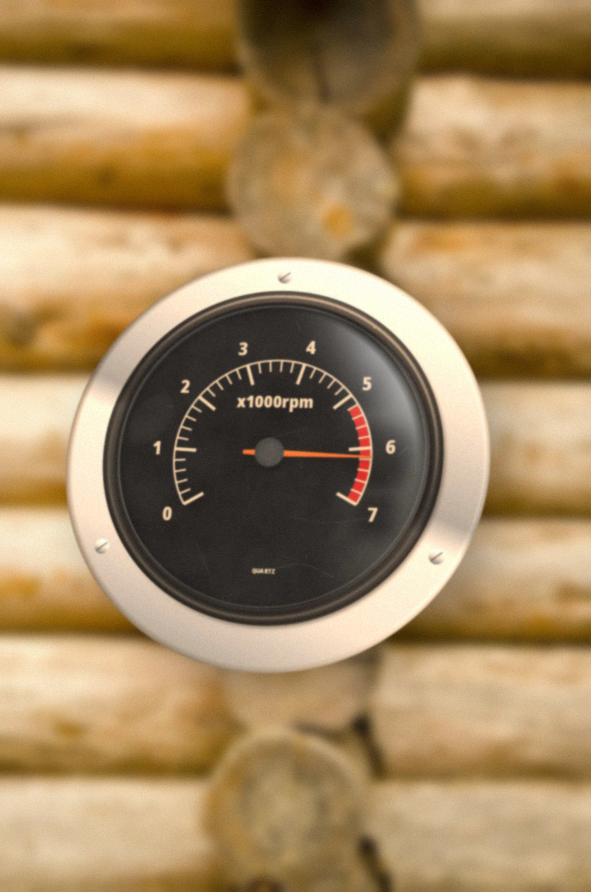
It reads 6200 rpm
